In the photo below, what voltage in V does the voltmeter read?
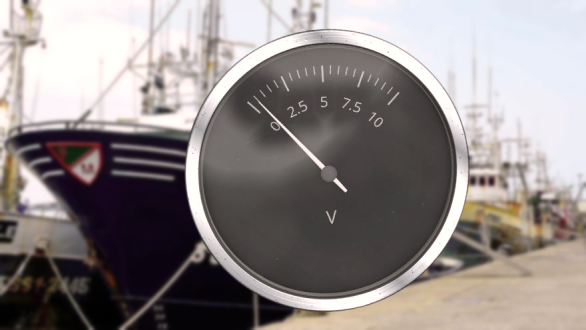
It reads 0.5 V
